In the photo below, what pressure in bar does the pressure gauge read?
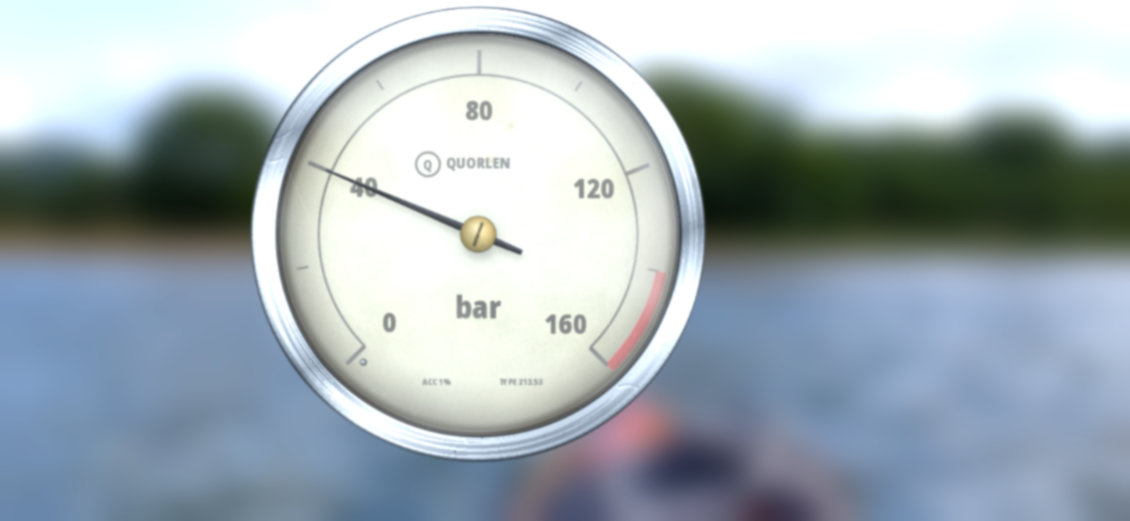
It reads 40 bar
